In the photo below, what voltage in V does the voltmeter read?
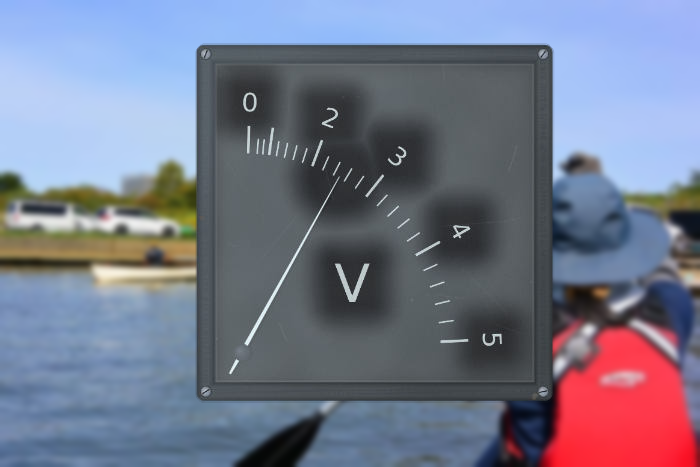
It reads 2.5 V
